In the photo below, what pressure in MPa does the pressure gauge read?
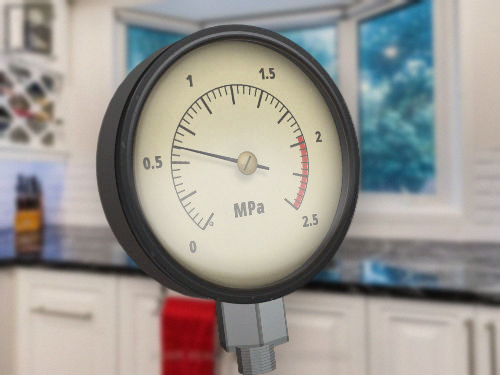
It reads 0.6 MPa
